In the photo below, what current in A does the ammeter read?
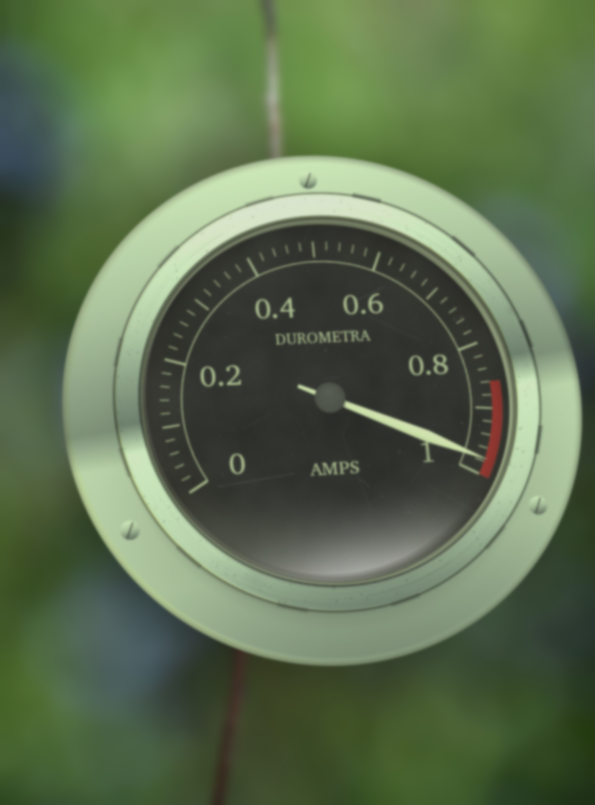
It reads 0.98 A
